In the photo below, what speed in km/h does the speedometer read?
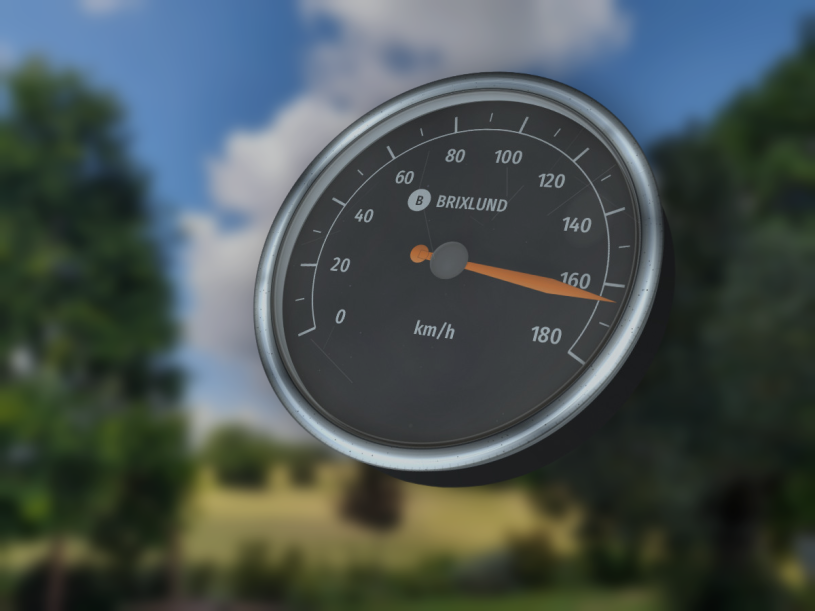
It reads 165 km/h
